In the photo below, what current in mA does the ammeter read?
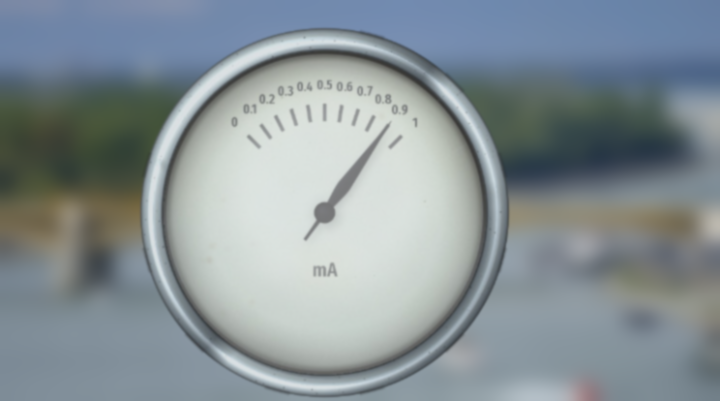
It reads 0.9 mA
